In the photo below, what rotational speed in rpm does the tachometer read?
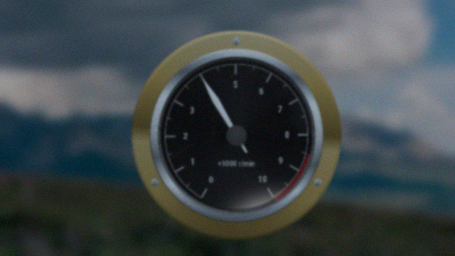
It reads 4000 rpm
